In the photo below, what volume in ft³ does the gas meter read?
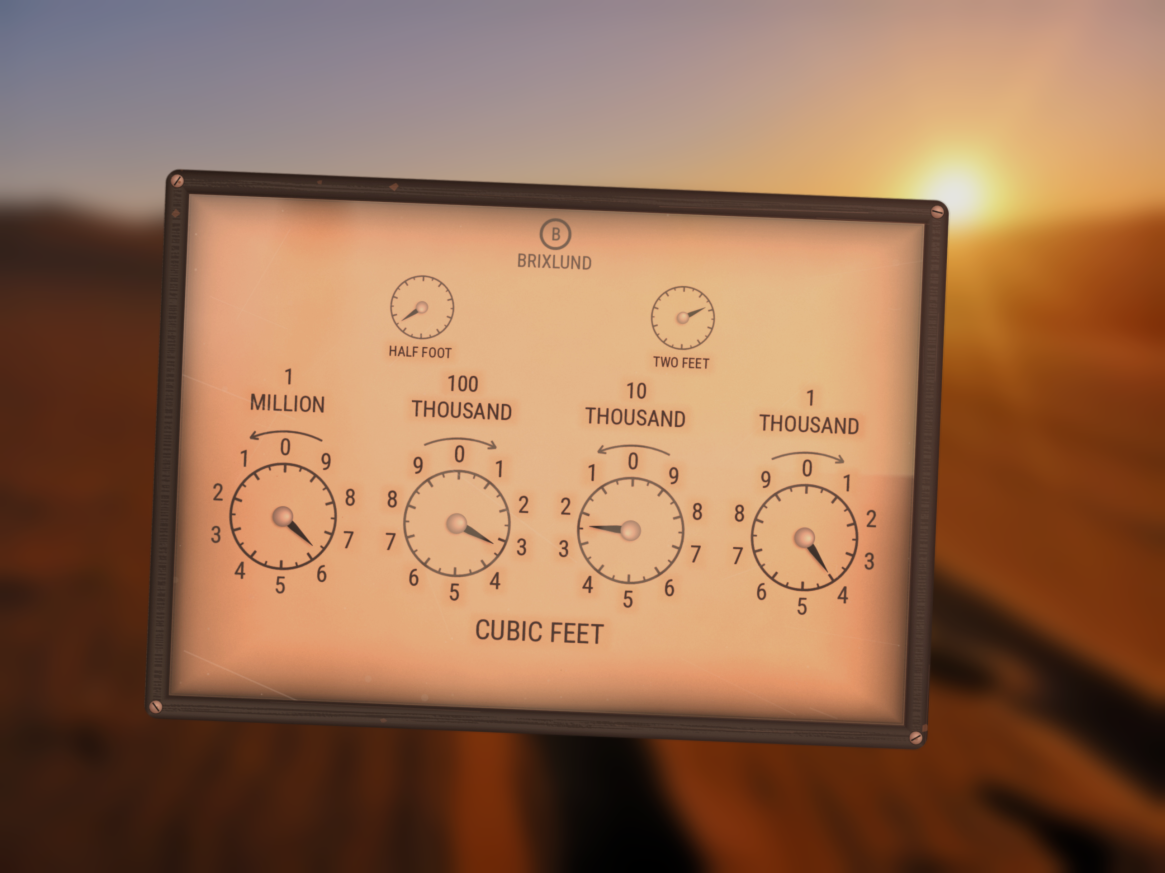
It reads 632400 ft³
